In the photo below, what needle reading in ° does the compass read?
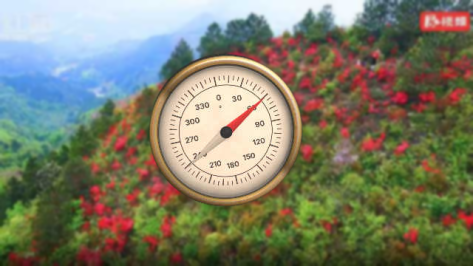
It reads 60 °
